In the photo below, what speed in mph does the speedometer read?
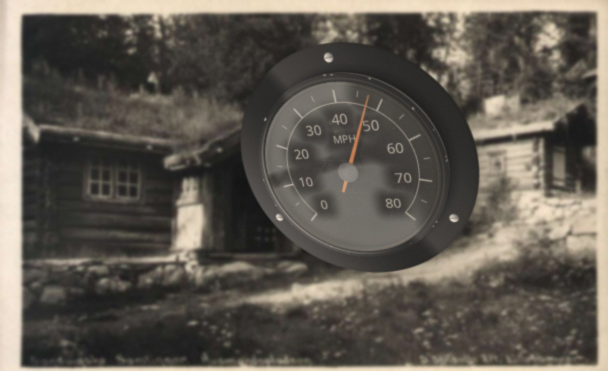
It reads 47.5 mph
